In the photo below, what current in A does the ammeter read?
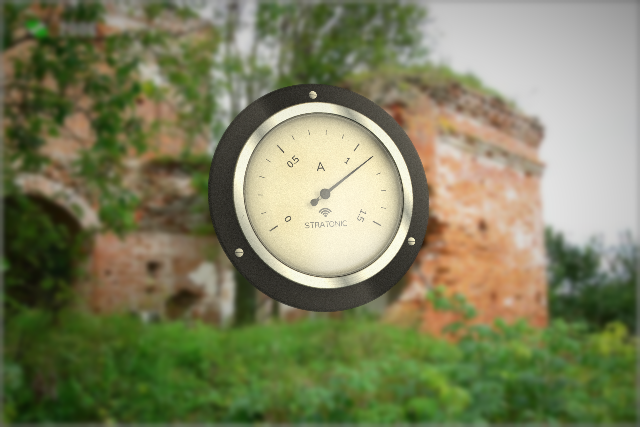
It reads 1.1 A
